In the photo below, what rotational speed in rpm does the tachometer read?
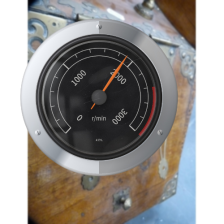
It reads 1900 rpm
